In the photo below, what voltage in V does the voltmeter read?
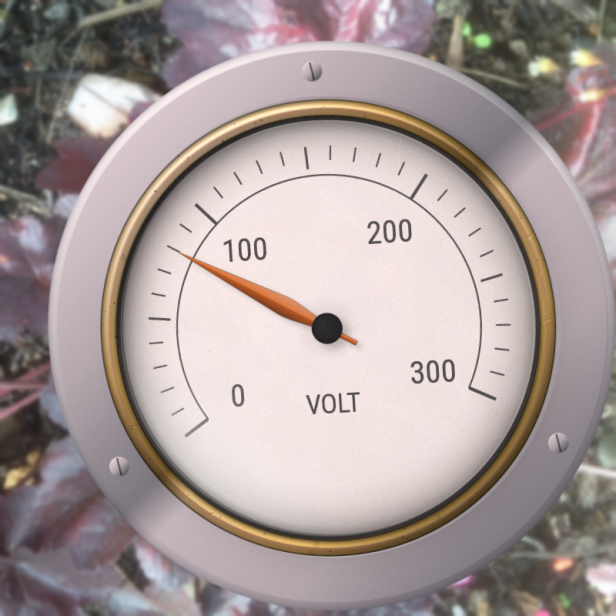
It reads 80 V
